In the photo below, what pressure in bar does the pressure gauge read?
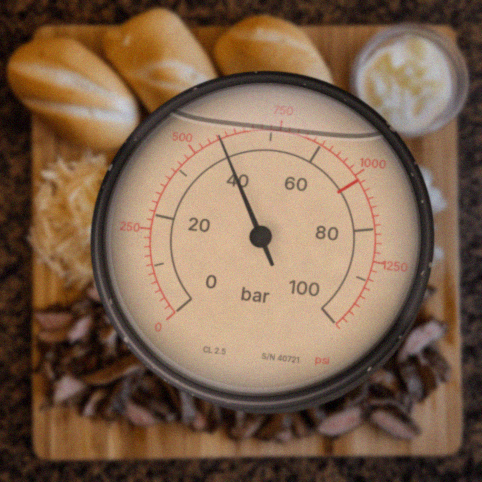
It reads 40 bar
